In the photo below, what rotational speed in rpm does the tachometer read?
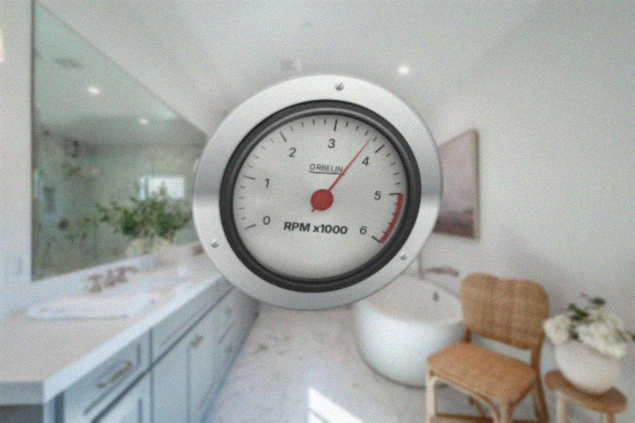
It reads 3700 rpm
